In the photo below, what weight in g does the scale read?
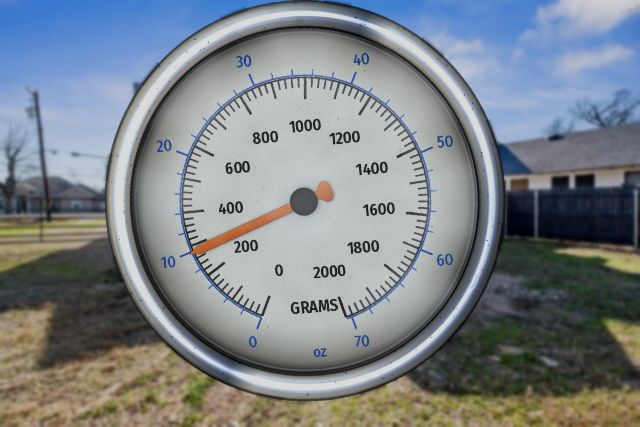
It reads 280 g
